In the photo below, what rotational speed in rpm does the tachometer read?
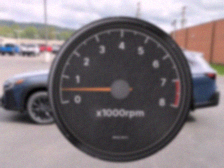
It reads 500 rpm
